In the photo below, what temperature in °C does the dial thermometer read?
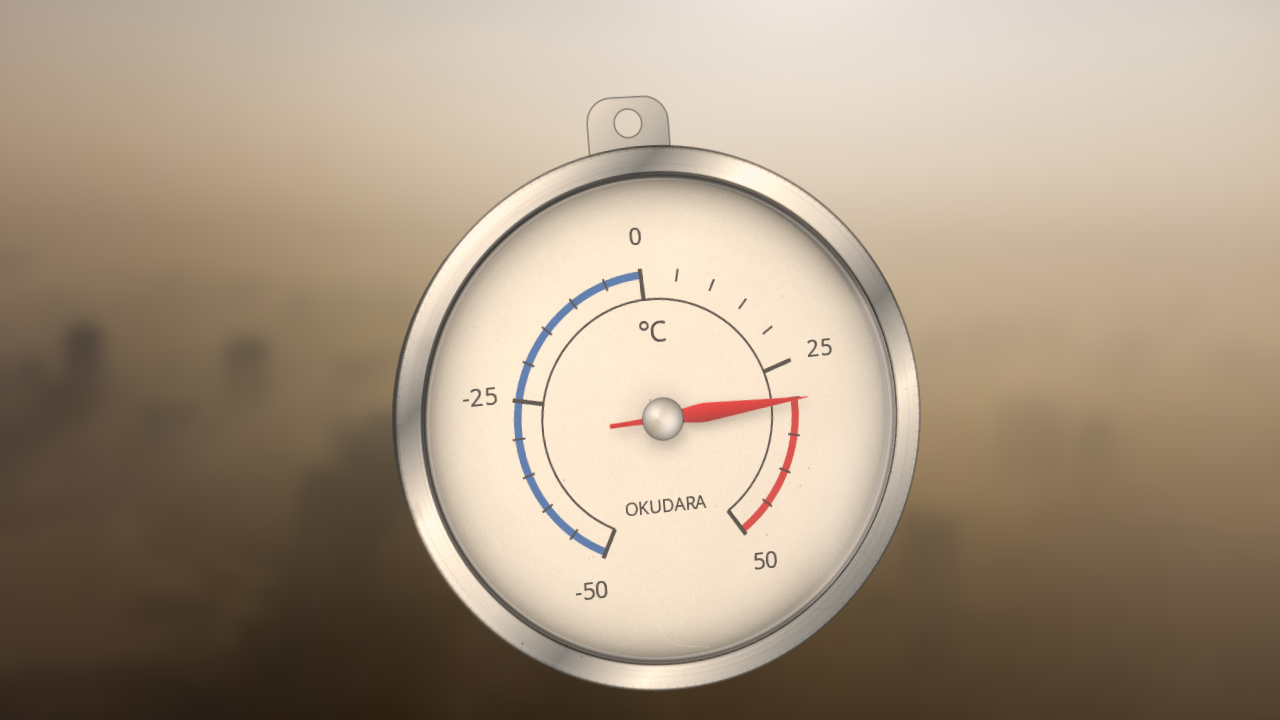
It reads 30 °C
